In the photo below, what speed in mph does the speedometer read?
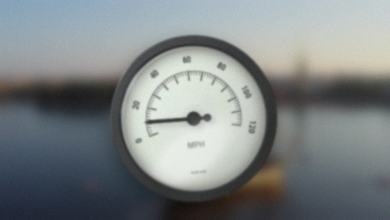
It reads 10 mph
